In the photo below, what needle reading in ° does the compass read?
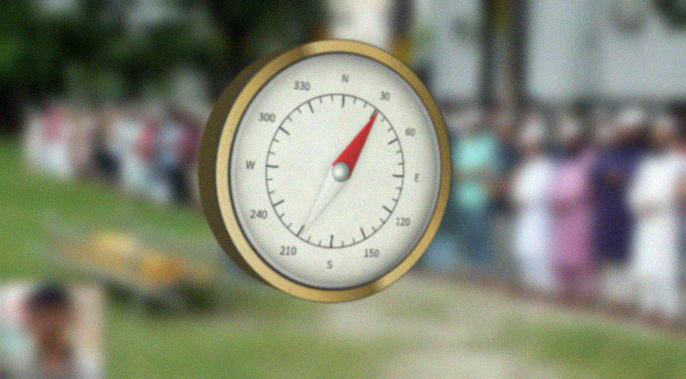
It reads 30 °
